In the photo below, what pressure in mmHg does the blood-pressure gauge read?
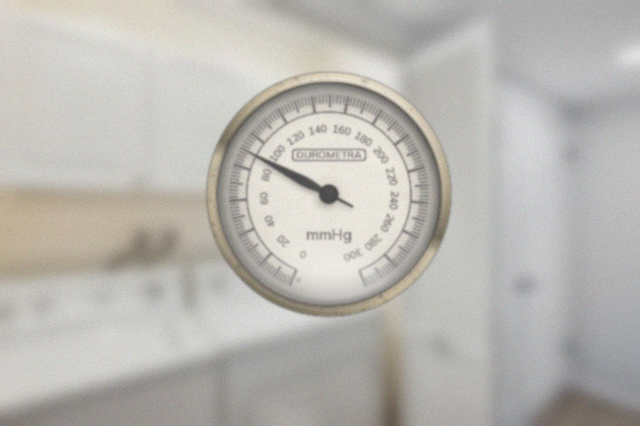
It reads 90 mmHg
